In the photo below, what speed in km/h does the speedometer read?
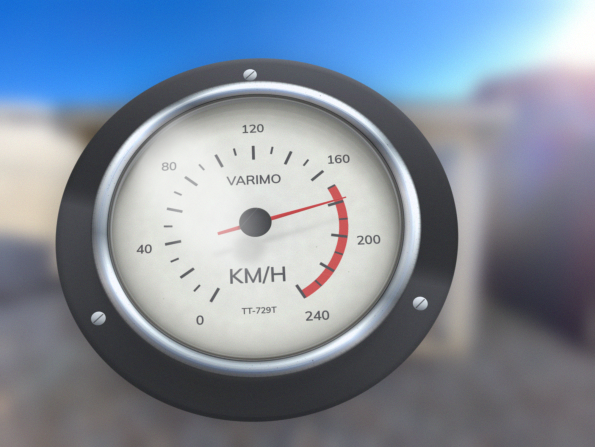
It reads 180 km/h
